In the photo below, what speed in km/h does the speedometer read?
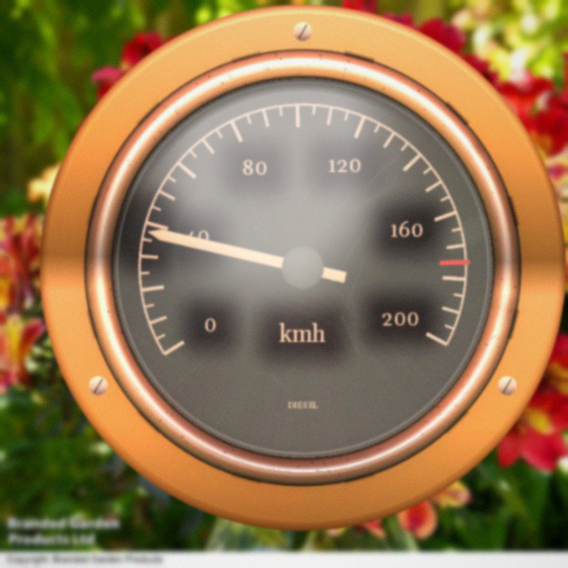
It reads 37.5 km/h
